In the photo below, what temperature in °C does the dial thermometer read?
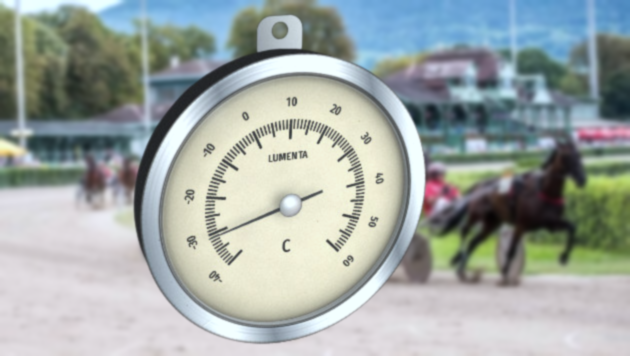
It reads -30 °C
